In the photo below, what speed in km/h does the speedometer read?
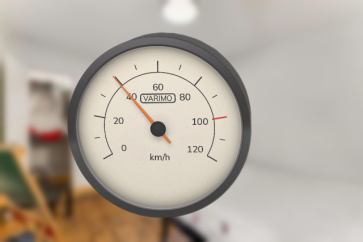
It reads 40 km/h
